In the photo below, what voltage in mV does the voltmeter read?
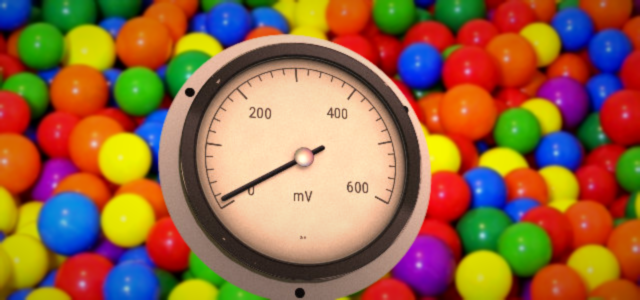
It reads 10 mV
